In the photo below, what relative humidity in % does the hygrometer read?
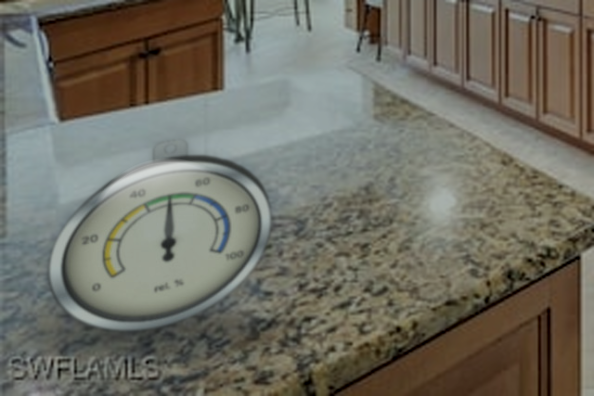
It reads 50 %
